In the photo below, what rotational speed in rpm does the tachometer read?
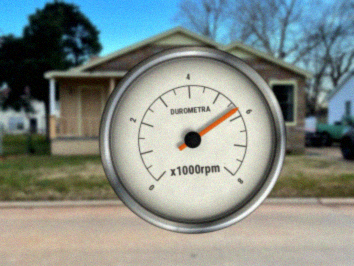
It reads 5750 rpm
